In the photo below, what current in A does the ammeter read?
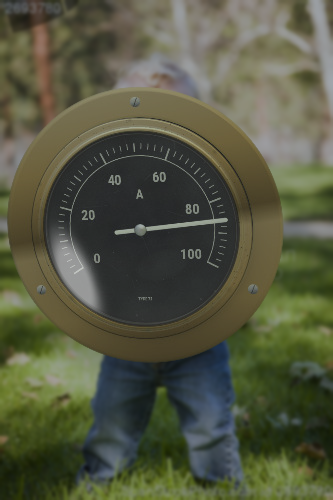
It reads 86 A
